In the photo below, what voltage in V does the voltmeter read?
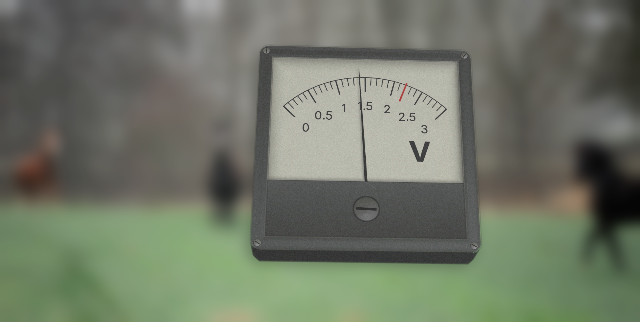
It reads 1.4 V
